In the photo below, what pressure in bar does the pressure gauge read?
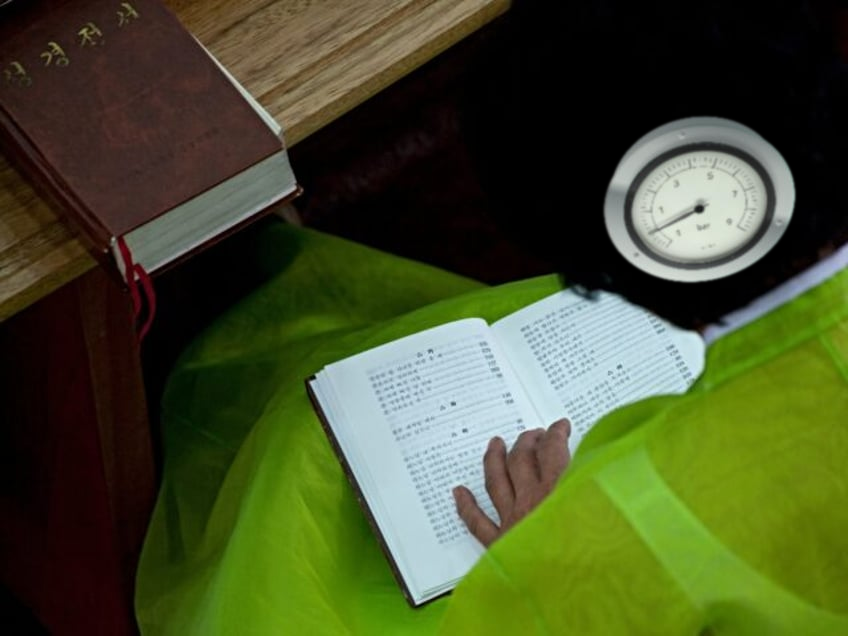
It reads 0 bar
